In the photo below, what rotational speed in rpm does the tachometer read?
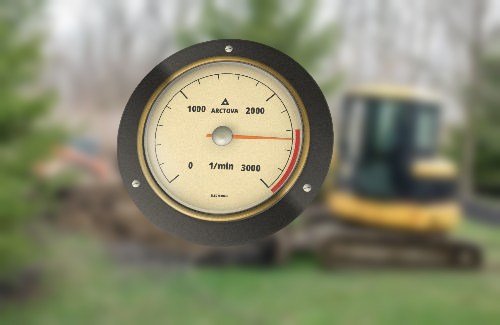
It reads 2500 rpm
